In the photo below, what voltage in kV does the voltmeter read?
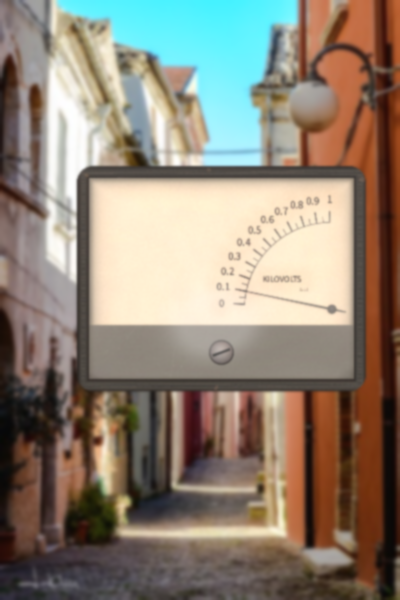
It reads 0.1 kV
